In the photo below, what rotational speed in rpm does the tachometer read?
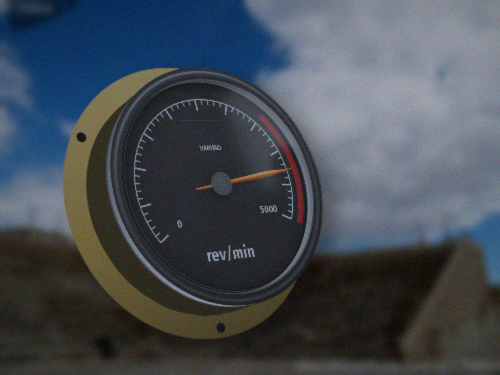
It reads 4300 rpm
